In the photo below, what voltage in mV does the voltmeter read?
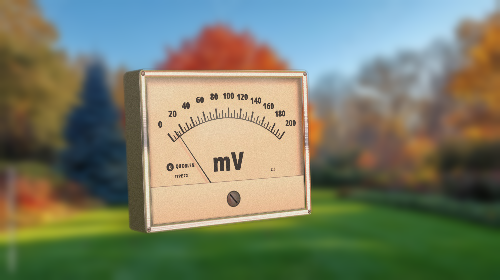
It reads 10 mV
